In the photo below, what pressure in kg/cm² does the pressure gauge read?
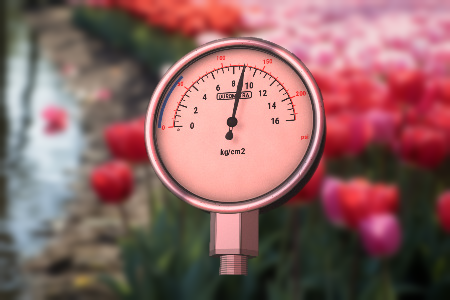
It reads 9 kg/cm²
